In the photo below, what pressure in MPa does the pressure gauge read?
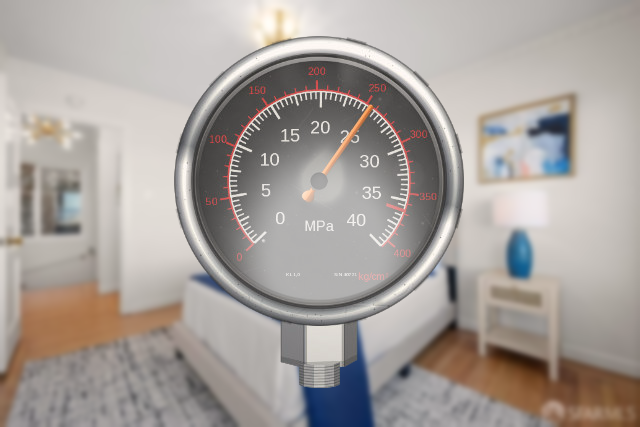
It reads 25 MPa
